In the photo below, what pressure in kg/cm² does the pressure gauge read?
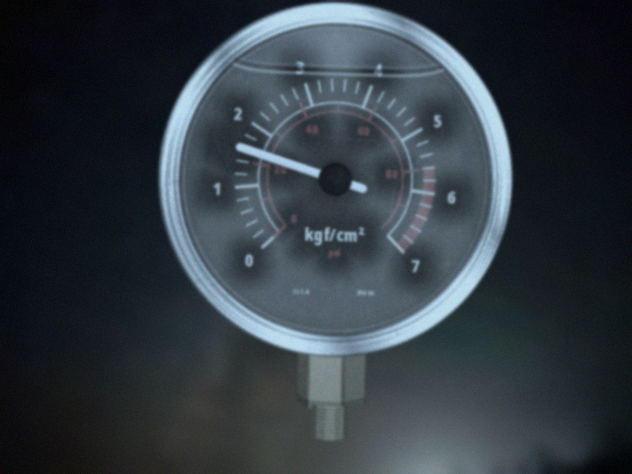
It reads 1.6 kg/cm²
